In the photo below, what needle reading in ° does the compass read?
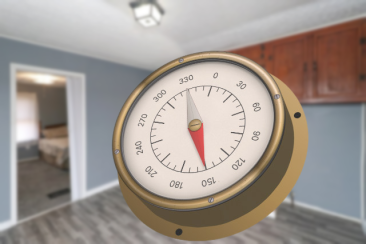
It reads 150 °
